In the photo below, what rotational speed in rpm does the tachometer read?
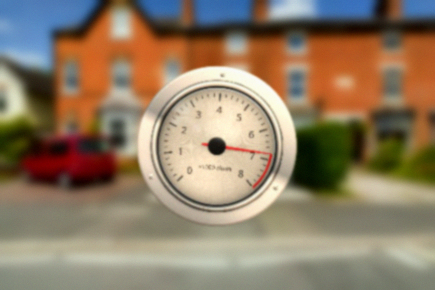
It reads 6800 rpm
